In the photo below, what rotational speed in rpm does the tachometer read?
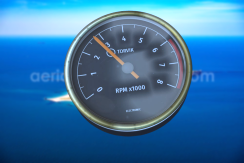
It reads 2750 rpm
